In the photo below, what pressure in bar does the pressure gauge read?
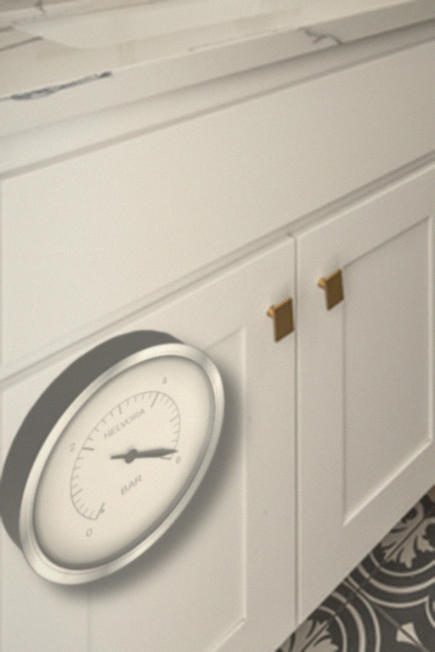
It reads 5.8 bar
